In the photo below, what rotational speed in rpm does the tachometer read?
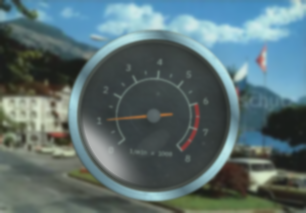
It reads 1000 rpm
